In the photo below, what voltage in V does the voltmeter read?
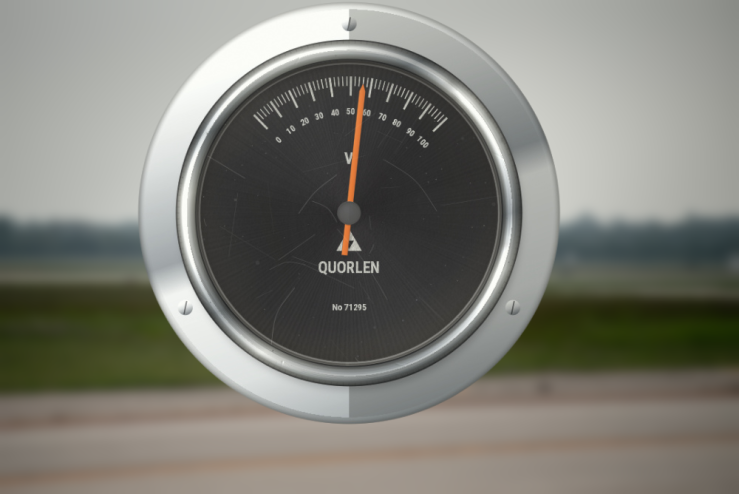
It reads 56 V
